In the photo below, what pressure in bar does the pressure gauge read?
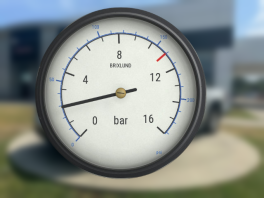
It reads 2 bar
